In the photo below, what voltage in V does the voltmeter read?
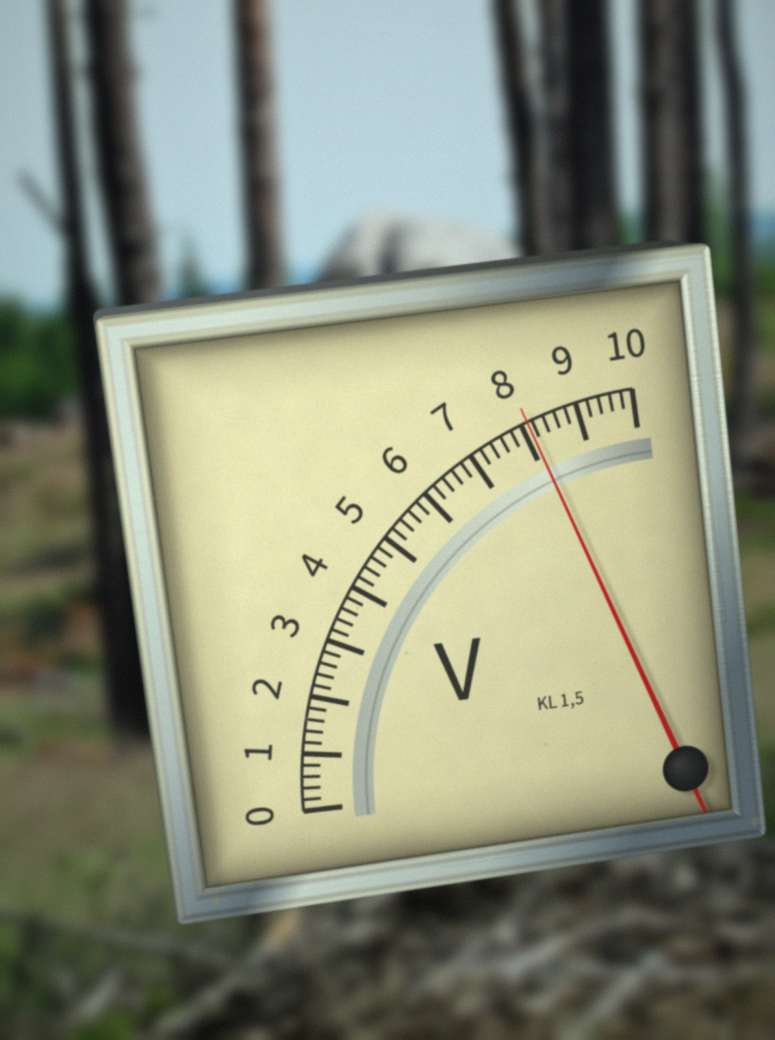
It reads 8.1 V
